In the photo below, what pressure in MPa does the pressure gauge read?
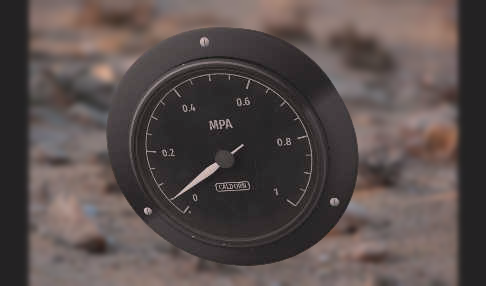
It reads 0.05 MPa
